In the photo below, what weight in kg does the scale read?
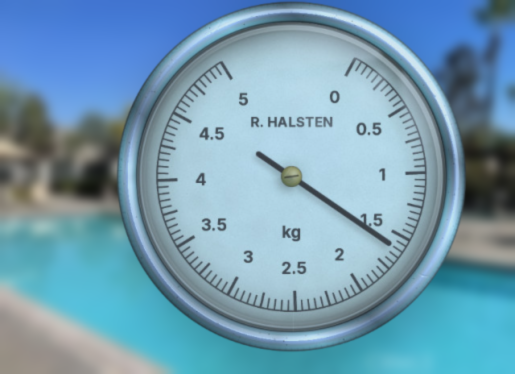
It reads 1.6 kg
